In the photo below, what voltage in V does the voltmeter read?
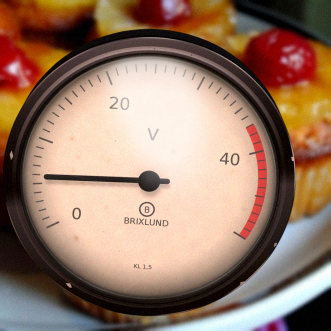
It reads 6 V
